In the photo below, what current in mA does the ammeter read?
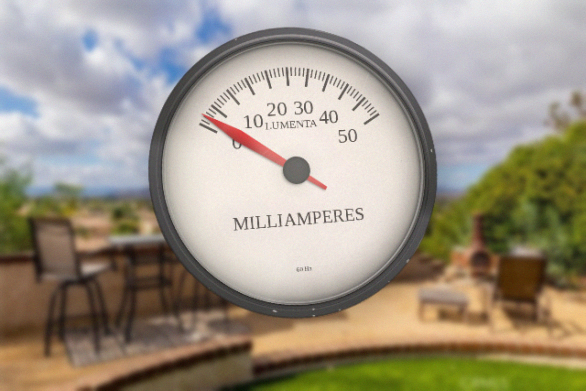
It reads 2 mA
